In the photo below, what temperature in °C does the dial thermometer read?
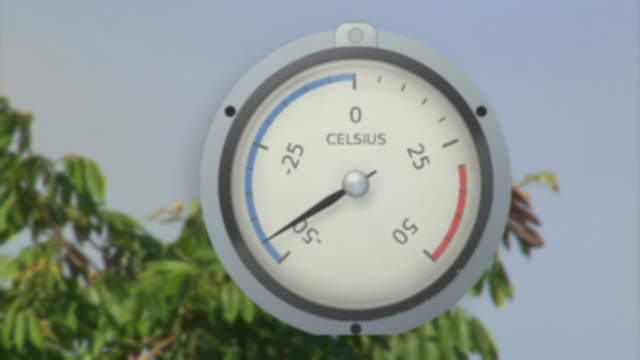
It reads -45 °C
